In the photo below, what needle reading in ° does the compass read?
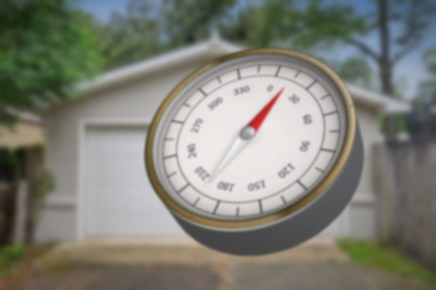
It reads 15 °
